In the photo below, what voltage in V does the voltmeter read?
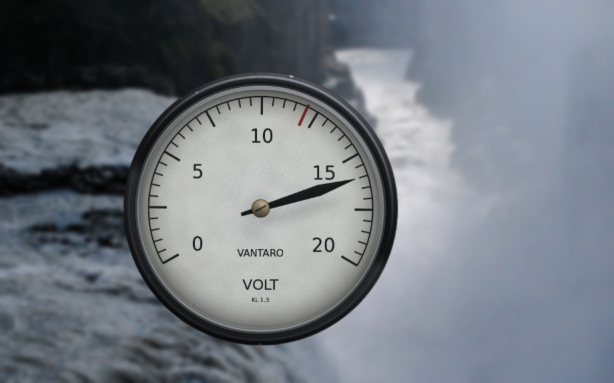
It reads 16 V
